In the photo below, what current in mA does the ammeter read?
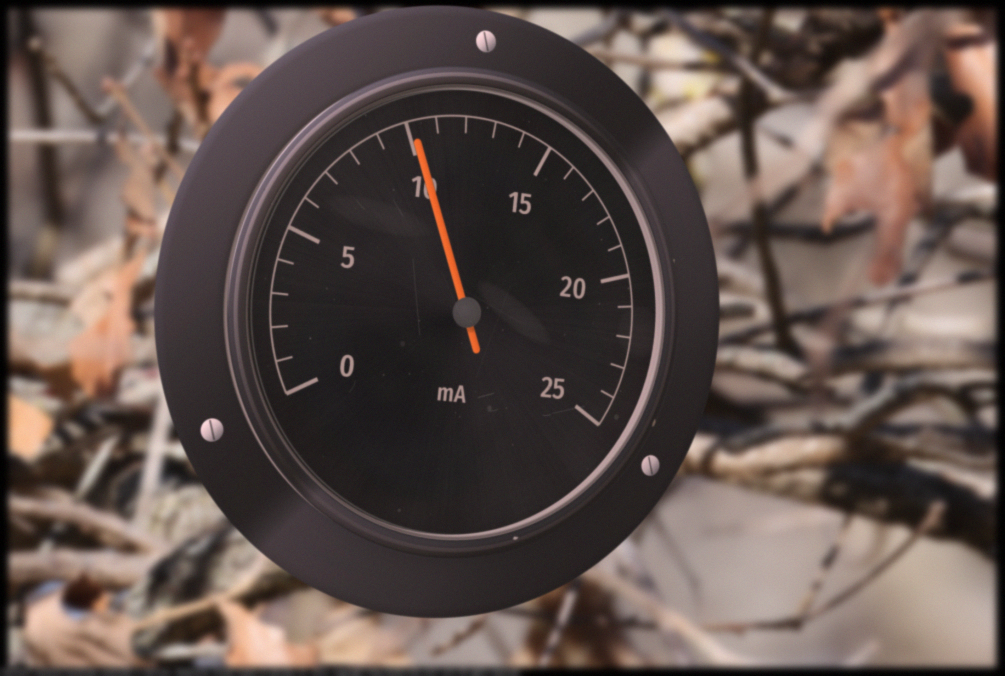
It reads 10 mA
